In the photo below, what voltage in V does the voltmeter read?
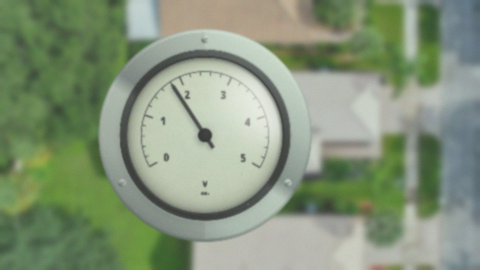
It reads 1.8 V
